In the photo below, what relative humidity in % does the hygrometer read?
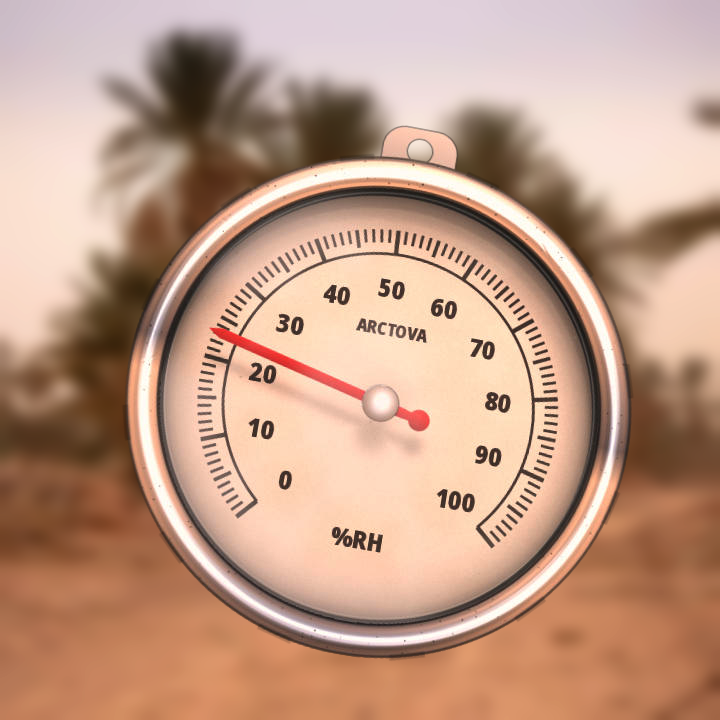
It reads 23 %
